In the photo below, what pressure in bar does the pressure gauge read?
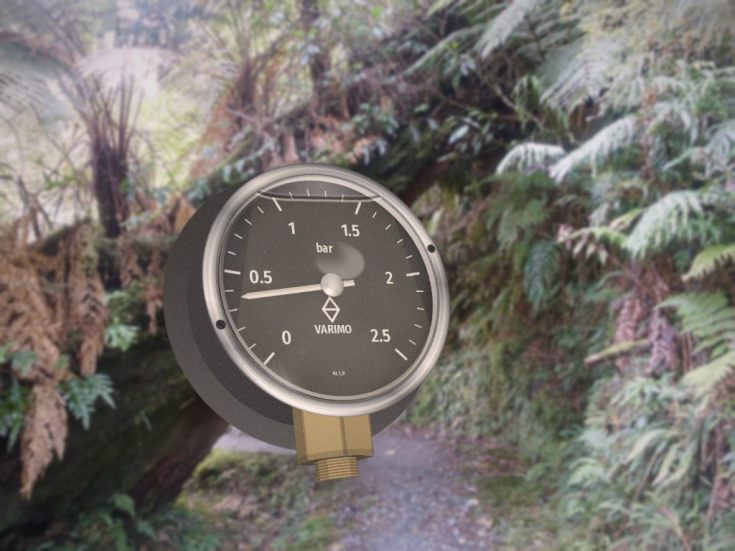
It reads 0.35 bar
